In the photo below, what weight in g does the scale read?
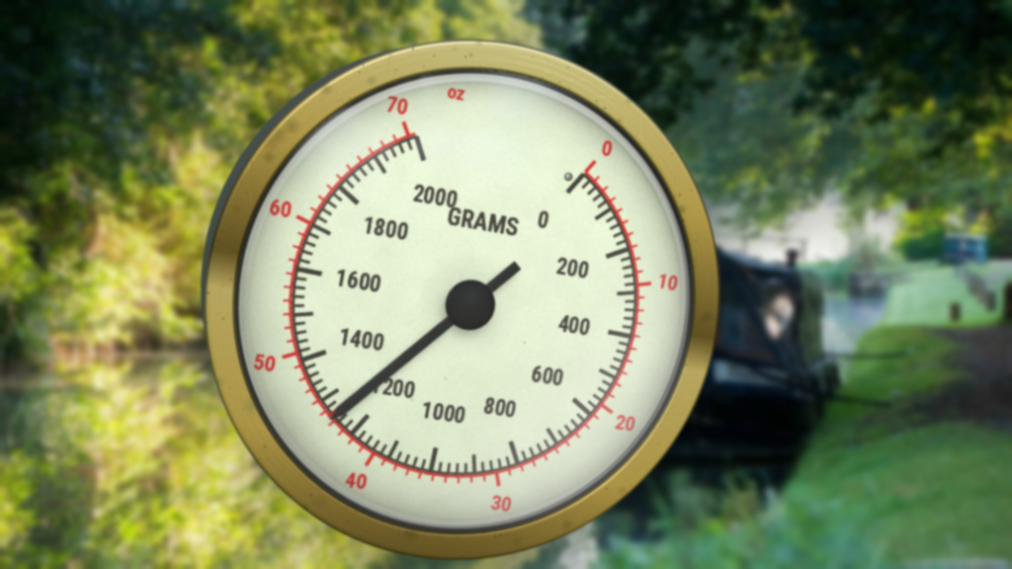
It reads 1260 g
